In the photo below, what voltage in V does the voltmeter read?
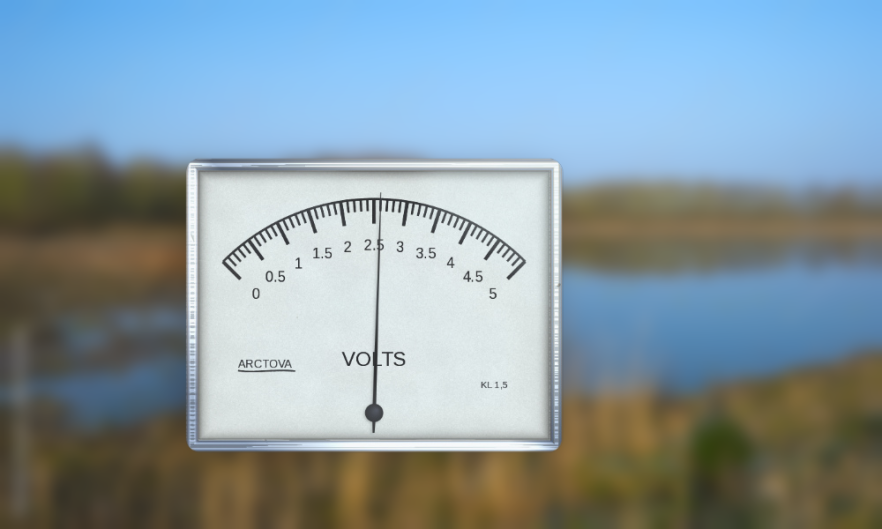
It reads 2.6 V
